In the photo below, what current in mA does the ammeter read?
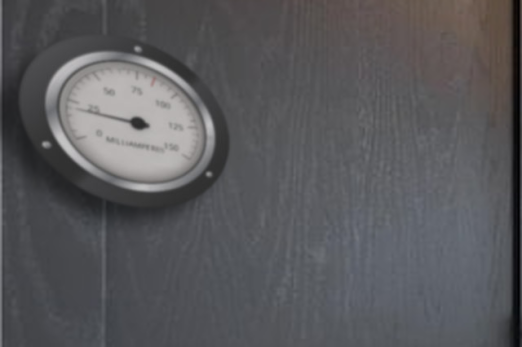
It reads 20 mA
